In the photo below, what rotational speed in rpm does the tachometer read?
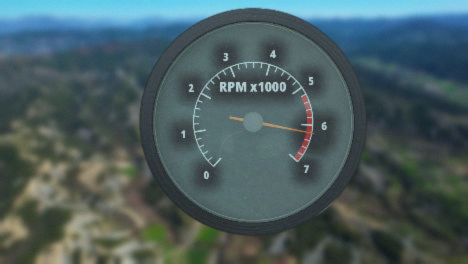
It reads 6200 rpm
